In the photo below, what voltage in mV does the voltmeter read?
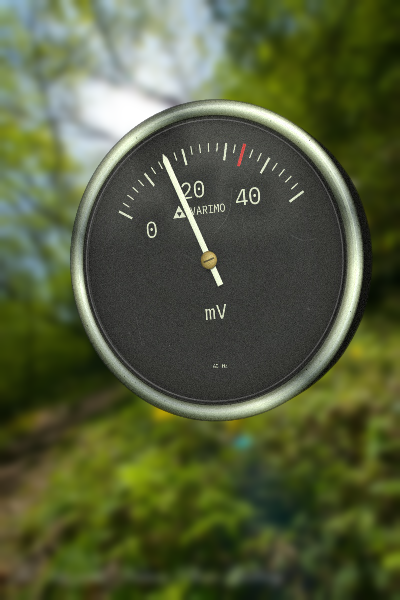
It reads 16 mV
